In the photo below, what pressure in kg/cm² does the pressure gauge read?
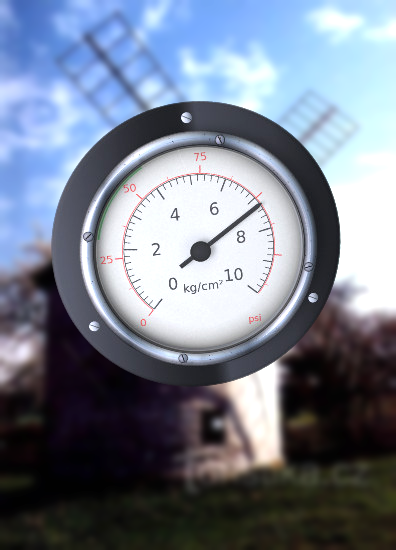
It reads 7.2 kg/cm²
